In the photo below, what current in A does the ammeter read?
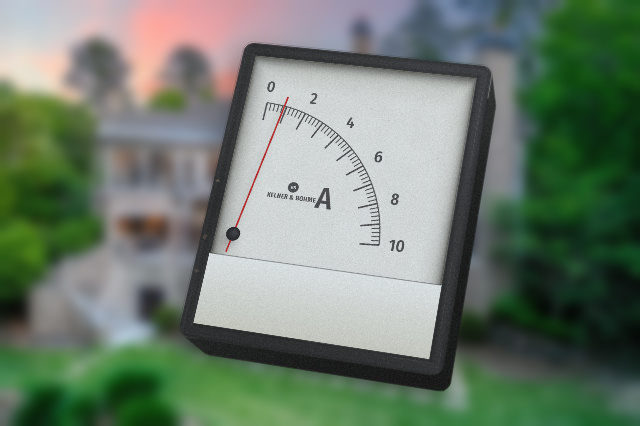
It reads 1 A
